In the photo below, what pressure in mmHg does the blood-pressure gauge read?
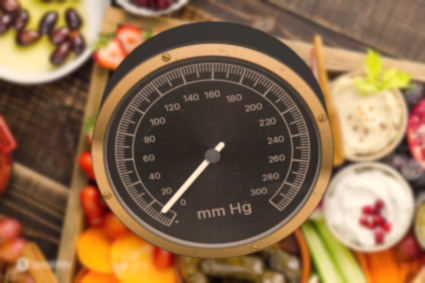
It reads 10 mmHg
